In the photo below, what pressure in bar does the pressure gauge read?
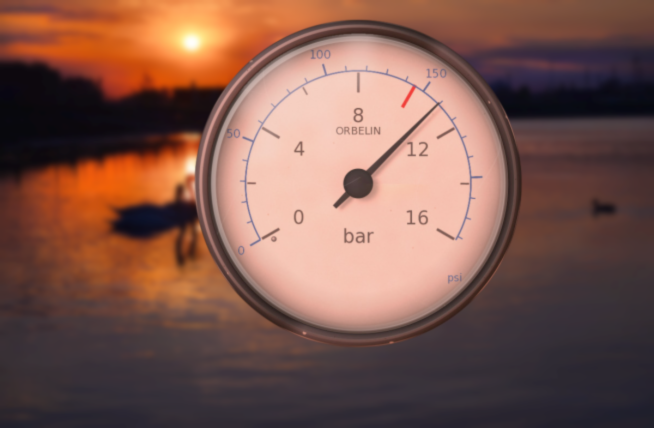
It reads 11 bar
